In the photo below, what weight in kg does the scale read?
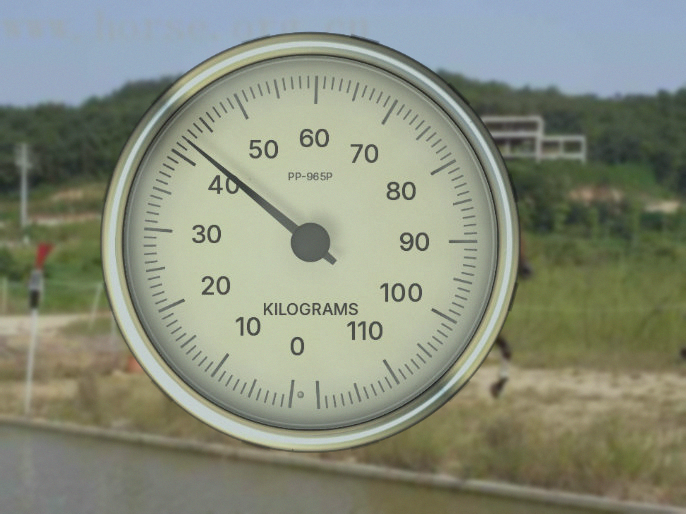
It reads 42 kg
